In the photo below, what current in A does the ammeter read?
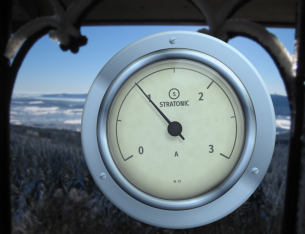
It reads 1 A
